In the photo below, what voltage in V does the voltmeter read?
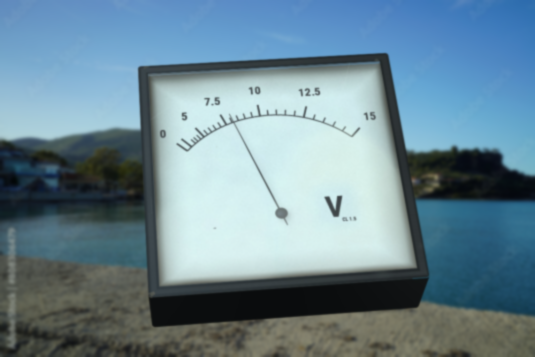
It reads 8 V
